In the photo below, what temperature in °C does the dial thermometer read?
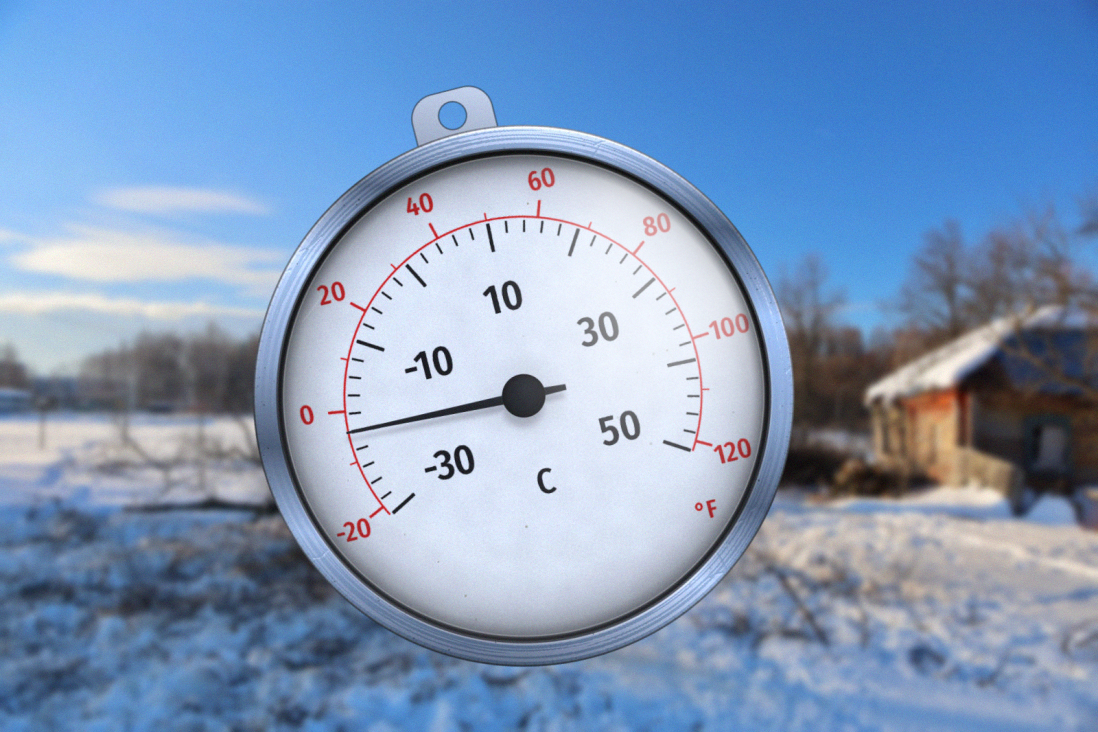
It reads -20 °C
